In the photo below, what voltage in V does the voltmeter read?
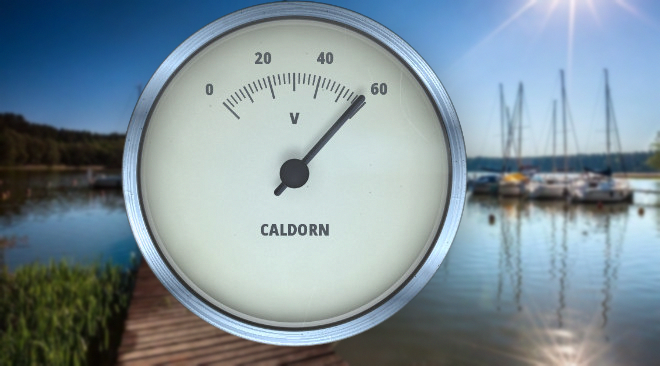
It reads 58 V
